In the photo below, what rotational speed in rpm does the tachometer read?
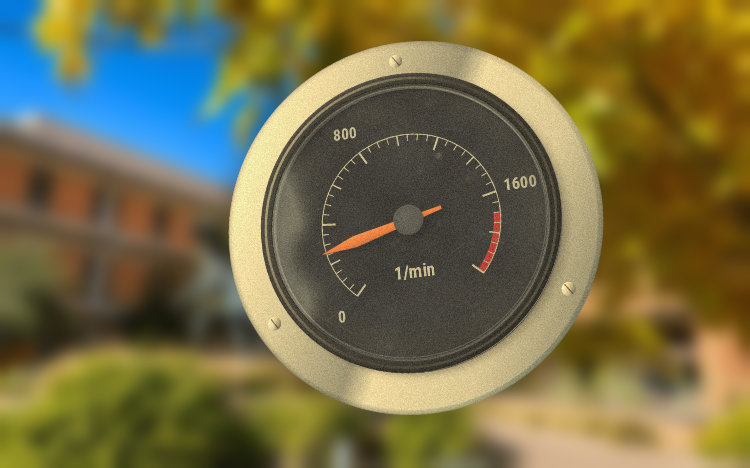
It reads 250 rpm
